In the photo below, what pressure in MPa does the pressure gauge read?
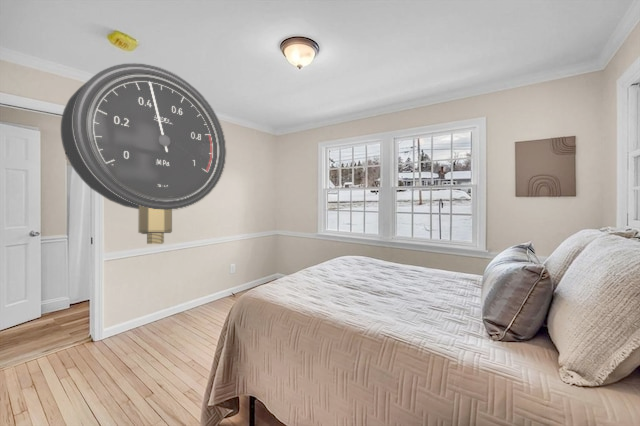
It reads 0.45 MPa
